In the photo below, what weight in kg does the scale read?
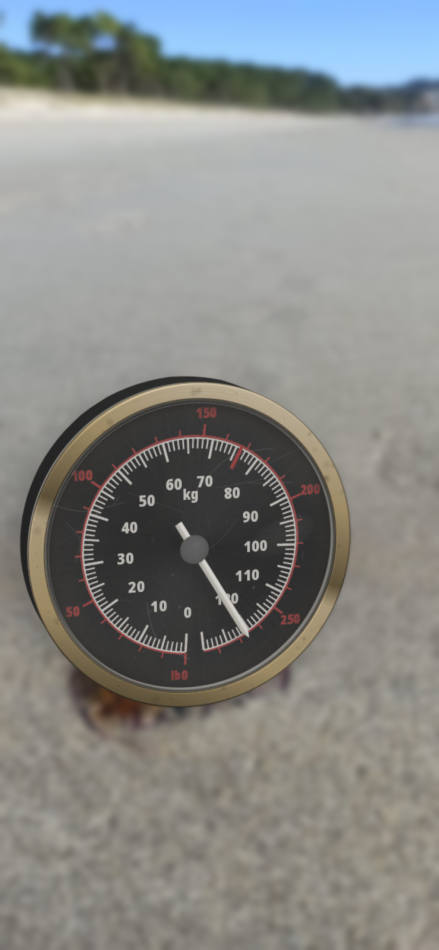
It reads 121 kg
